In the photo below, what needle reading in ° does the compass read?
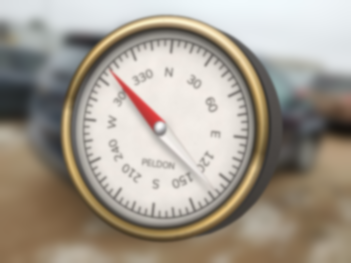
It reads 310 °
